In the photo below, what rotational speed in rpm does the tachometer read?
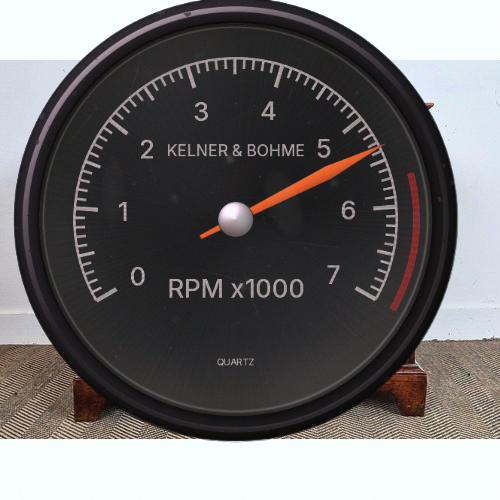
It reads 5350 rpm
